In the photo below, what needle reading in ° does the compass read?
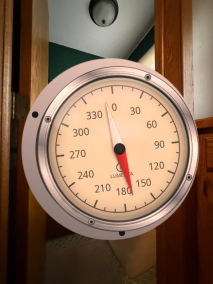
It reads 170 °
